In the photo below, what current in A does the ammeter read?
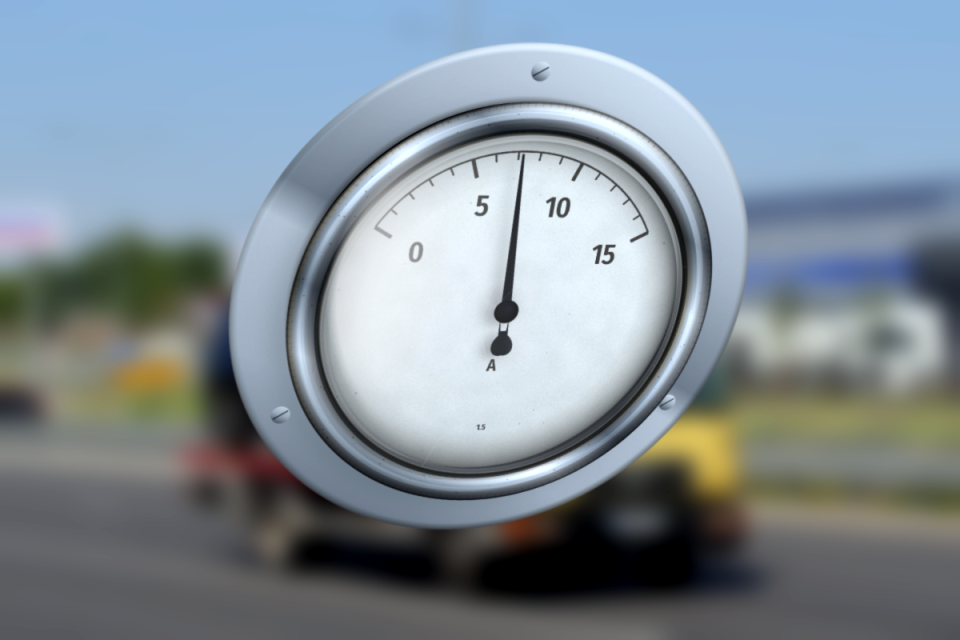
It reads 7 A
